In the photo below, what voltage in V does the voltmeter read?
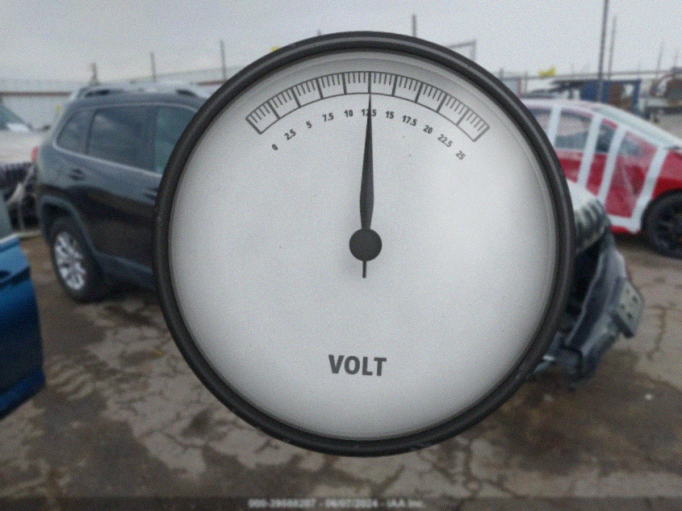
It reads 12.5 V
